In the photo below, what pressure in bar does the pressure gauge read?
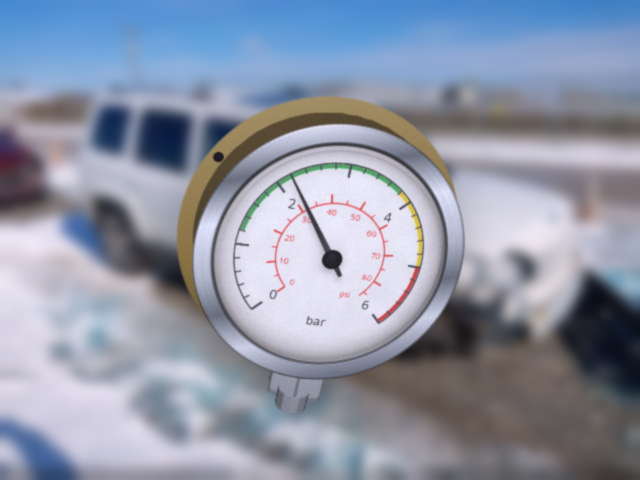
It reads 2.2 bar
